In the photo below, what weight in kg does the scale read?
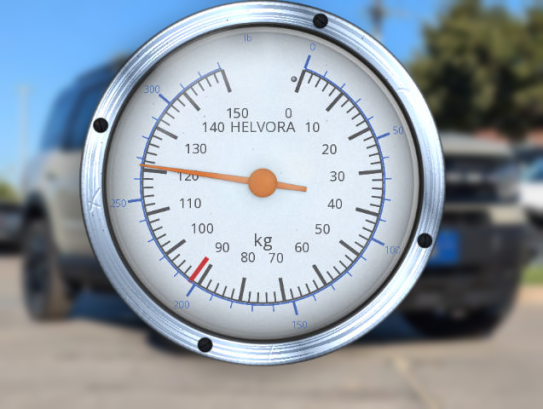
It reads 121 kg
